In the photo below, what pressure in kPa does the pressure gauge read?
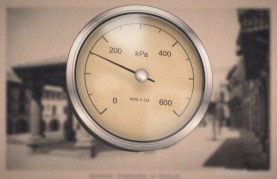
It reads 150 kPa
